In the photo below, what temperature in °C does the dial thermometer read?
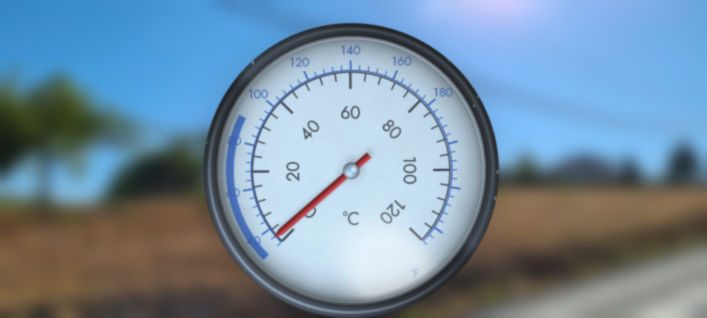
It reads 2 °C
